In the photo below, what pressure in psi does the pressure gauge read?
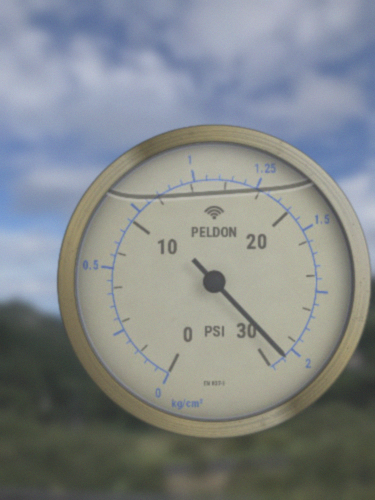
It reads 29 psi
